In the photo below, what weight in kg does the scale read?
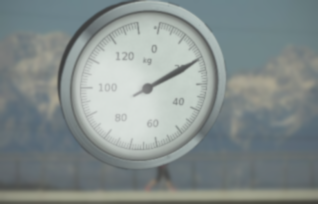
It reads 20 kg
